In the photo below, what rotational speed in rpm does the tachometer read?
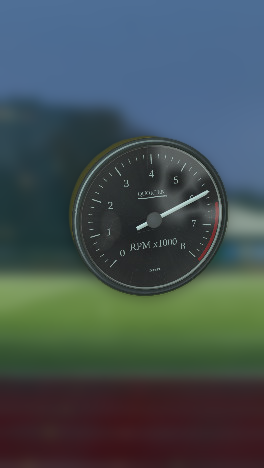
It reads 6000 rpm
